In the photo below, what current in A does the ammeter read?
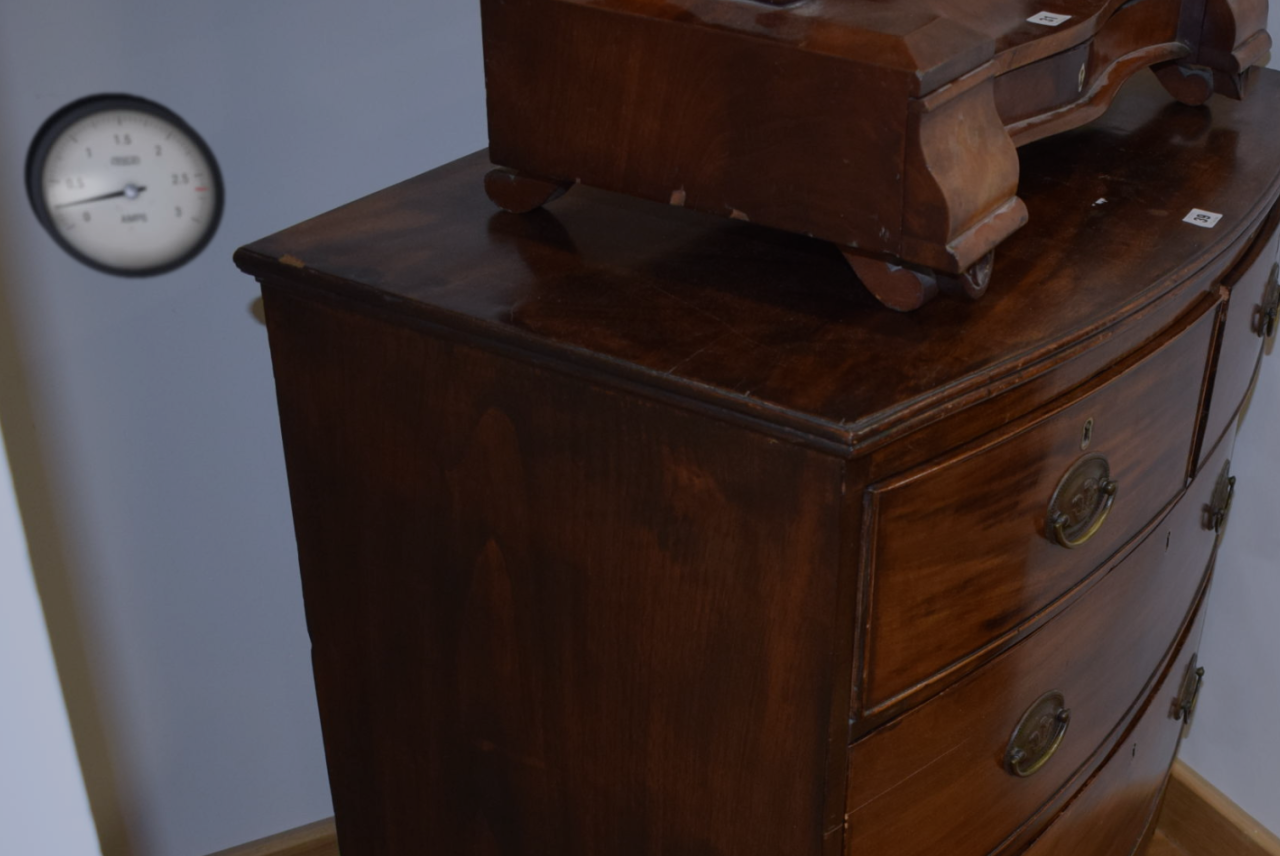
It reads 0.25 A
